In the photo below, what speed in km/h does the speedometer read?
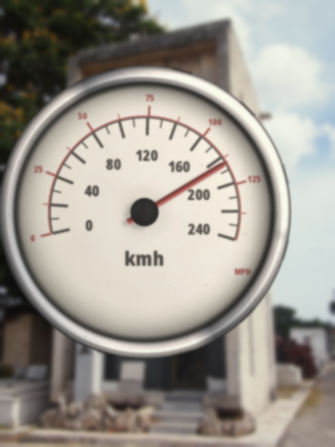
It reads 185 km/h
